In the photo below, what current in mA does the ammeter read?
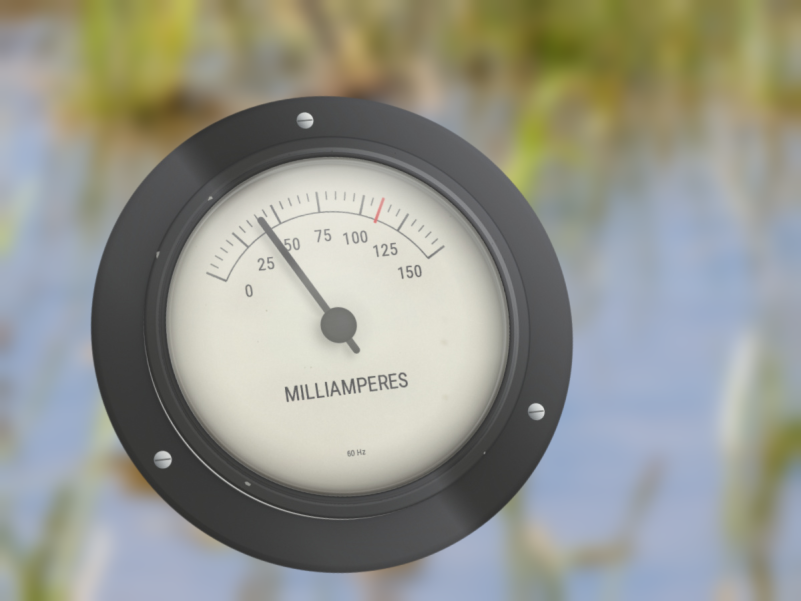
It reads 40 mA
